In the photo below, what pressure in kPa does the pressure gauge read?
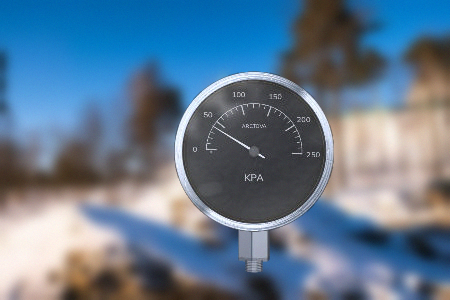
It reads 40 kPa
